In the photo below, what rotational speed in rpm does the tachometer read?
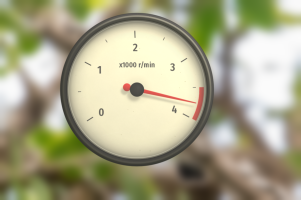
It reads 3750 rpm
